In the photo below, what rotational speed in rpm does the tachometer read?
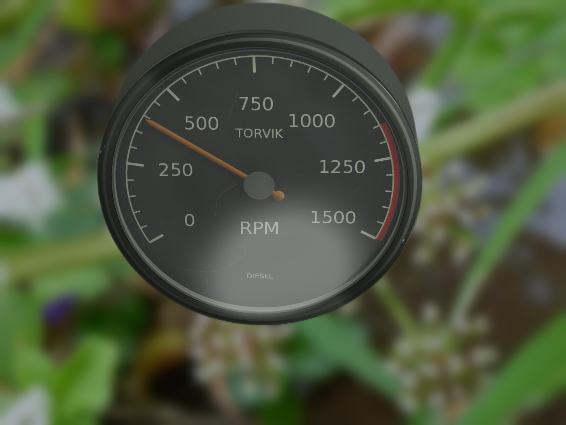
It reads 400 rpm
